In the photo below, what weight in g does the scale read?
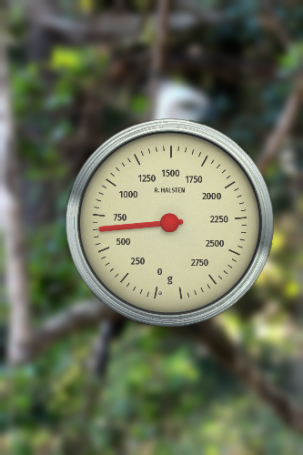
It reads 650 g
